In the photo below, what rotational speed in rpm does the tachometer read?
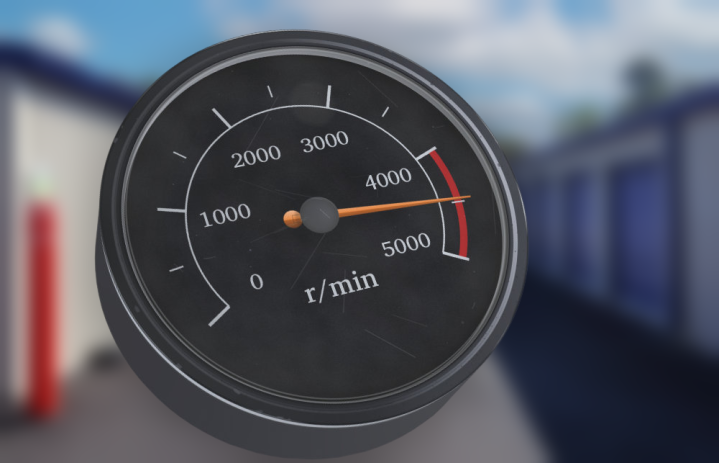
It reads 4500 rpm
